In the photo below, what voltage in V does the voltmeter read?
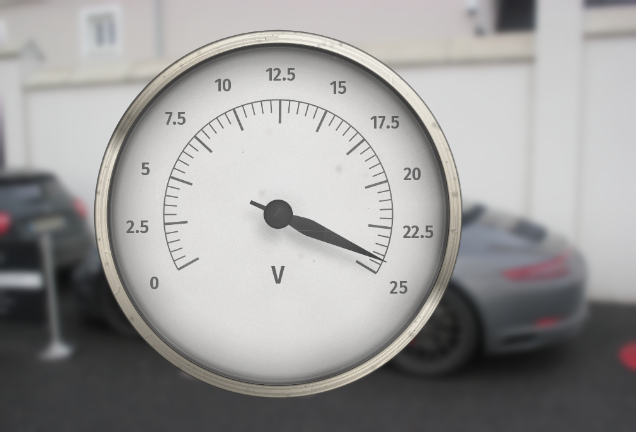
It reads 24.25 V
